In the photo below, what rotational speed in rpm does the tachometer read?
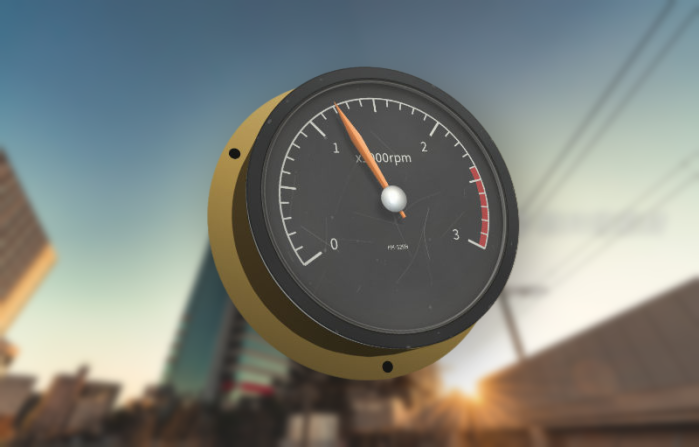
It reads 1200 rpm
